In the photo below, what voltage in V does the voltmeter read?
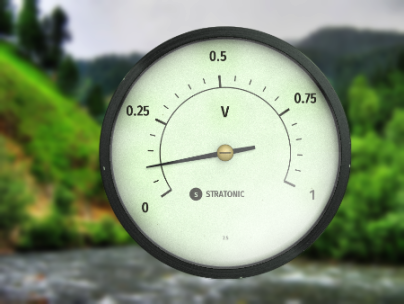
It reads 0.1 V
